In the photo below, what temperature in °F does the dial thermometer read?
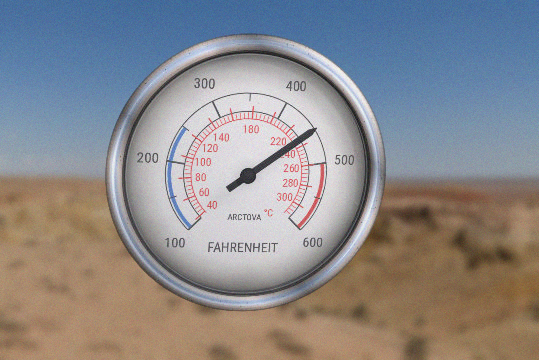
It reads 450 °F
